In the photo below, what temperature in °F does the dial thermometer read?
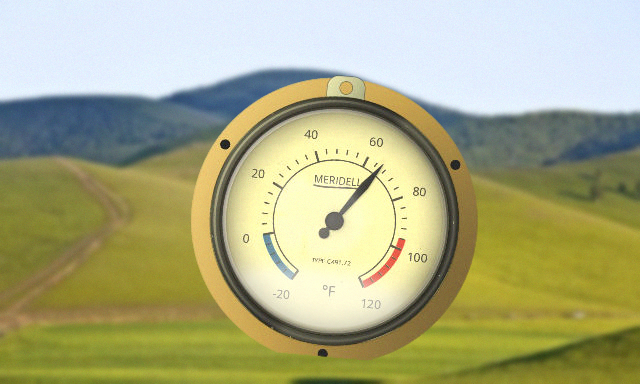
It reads 66 °F
